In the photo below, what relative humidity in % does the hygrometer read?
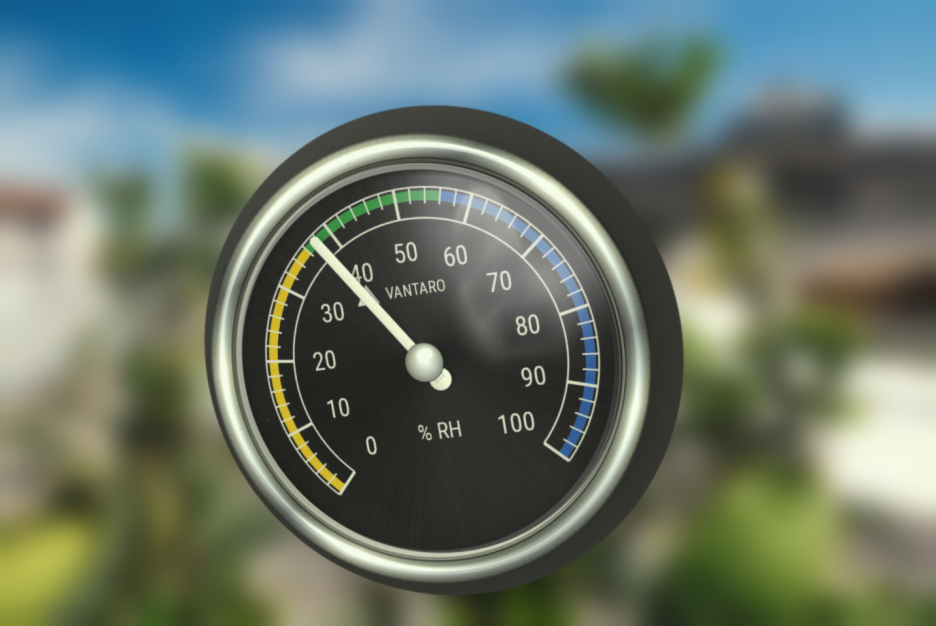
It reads 38 %
